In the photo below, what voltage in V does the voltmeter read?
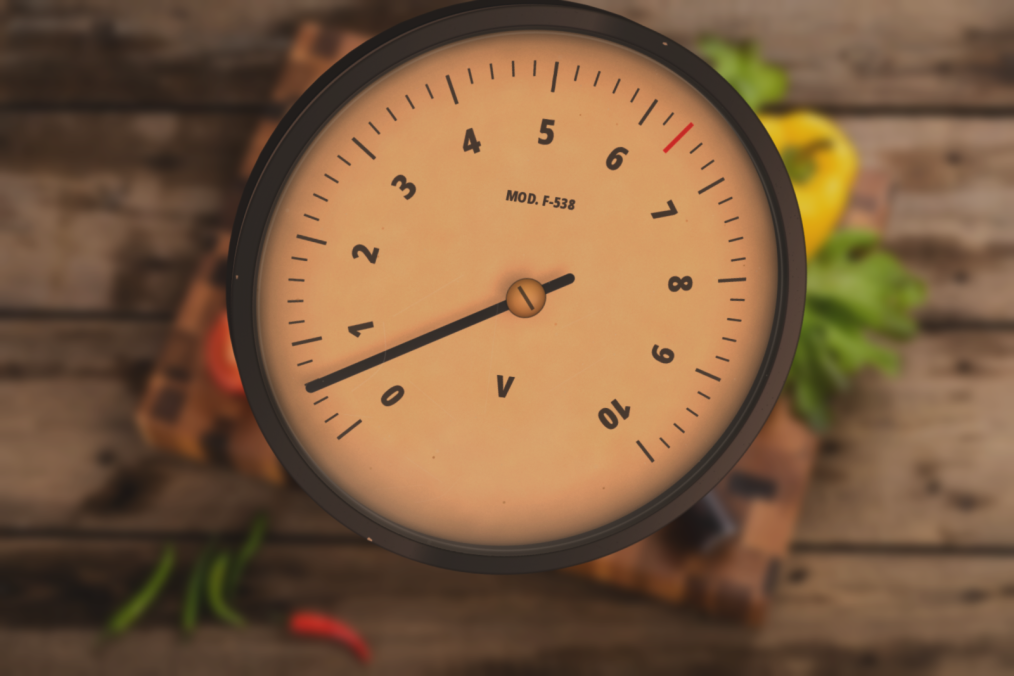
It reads 0.6 V
